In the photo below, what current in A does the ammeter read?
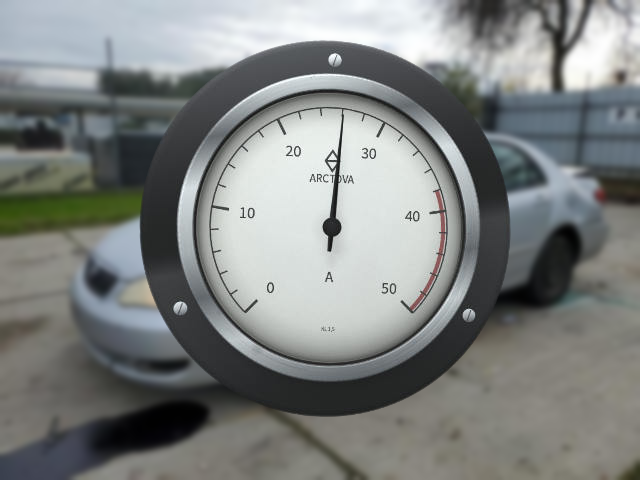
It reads 26 A
